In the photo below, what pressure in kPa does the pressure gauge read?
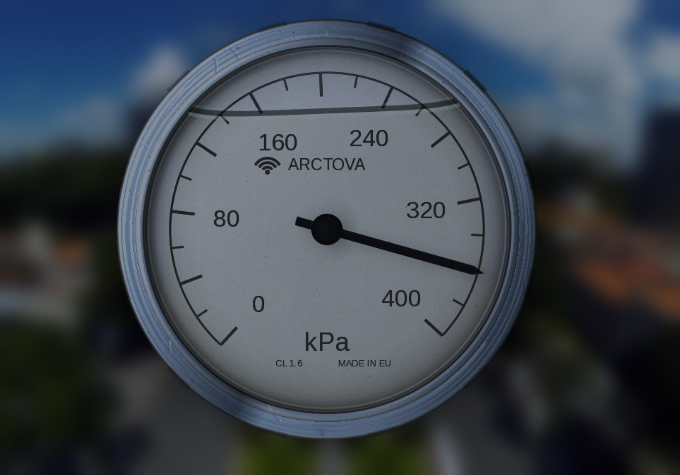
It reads 360 kPa
